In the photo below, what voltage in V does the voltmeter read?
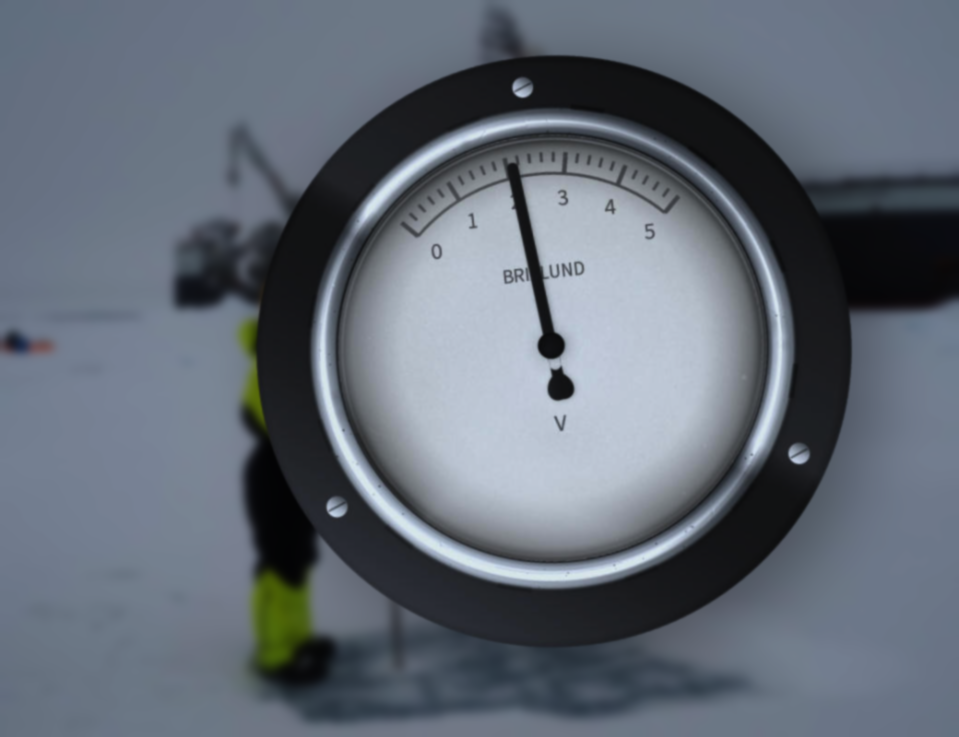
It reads 2.1 V
